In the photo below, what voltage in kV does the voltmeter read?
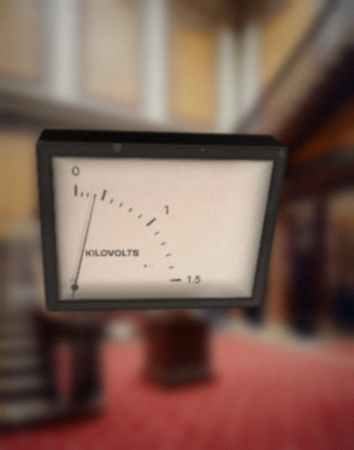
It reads 0.4 kV
